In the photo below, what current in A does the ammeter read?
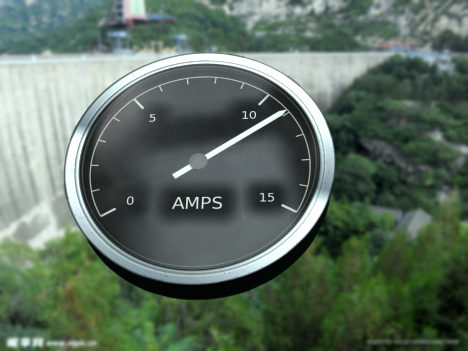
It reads 11 A
